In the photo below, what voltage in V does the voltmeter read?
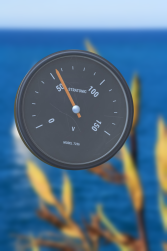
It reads 55 V
